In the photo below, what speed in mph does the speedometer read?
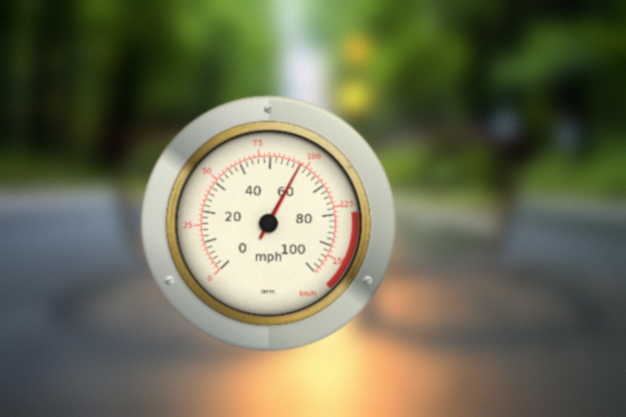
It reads 60 mph
